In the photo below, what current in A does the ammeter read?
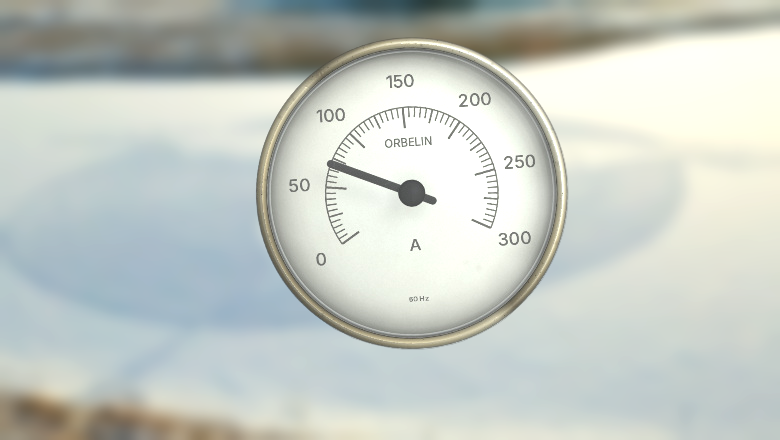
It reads 70 A
